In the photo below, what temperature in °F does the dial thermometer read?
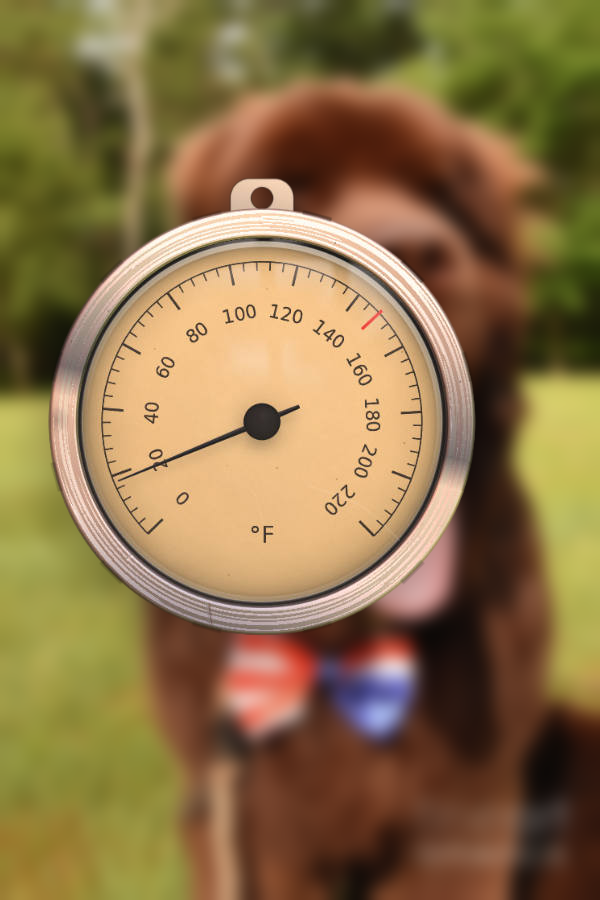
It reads 18 °F
